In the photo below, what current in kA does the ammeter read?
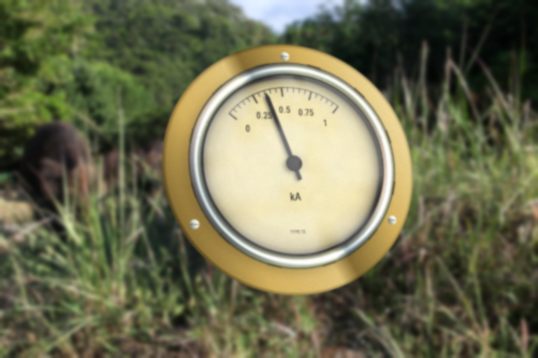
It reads 0.35 kA
